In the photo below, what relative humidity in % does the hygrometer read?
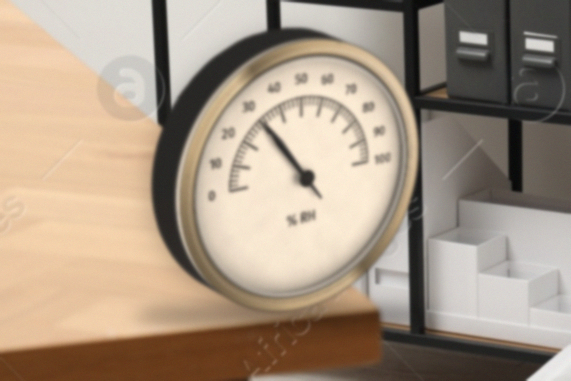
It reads 30 %
